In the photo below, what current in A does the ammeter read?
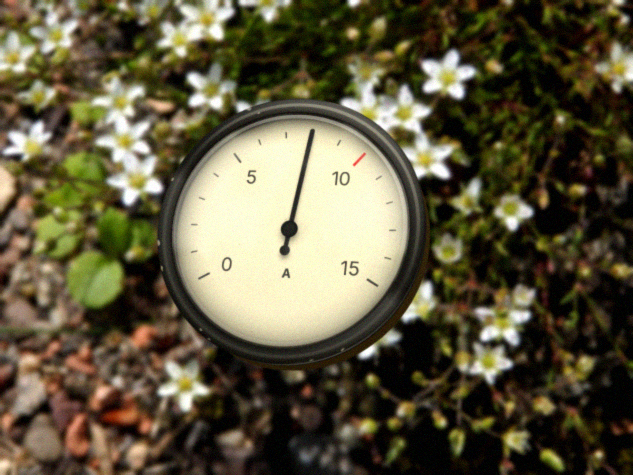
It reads 8 A
